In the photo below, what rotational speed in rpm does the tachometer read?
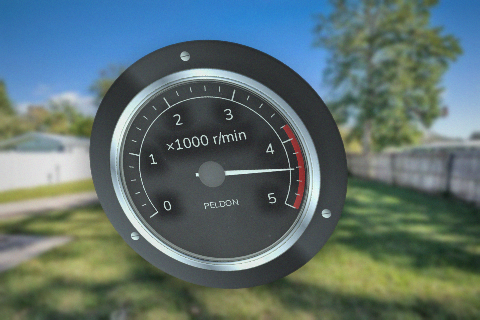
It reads 4400 rpm
